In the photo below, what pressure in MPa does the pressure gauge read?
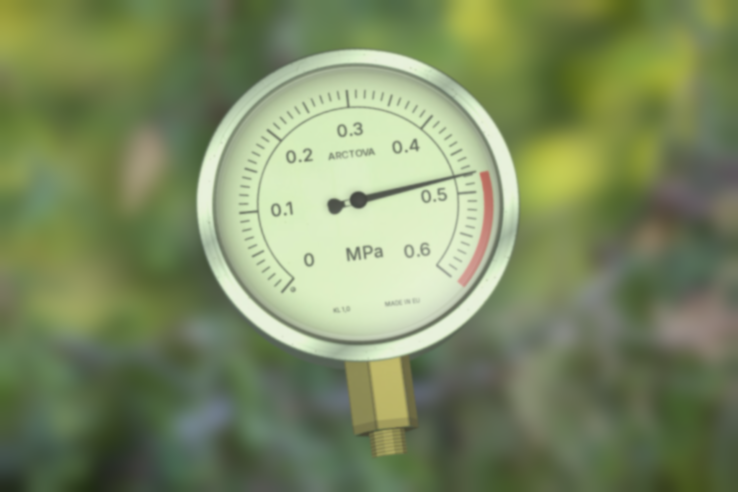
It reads 0.48 MPa
